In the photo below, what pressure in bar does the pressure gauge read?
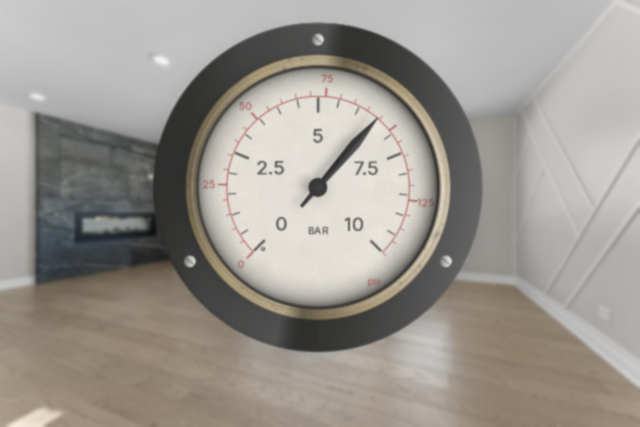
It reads 6.5 bar
